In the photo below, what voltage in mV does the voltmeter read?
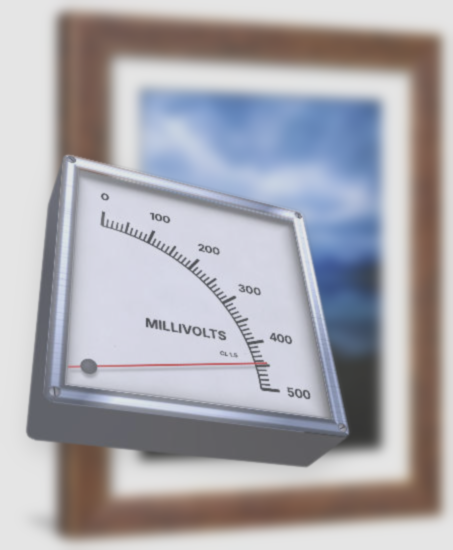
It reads 450 mV
